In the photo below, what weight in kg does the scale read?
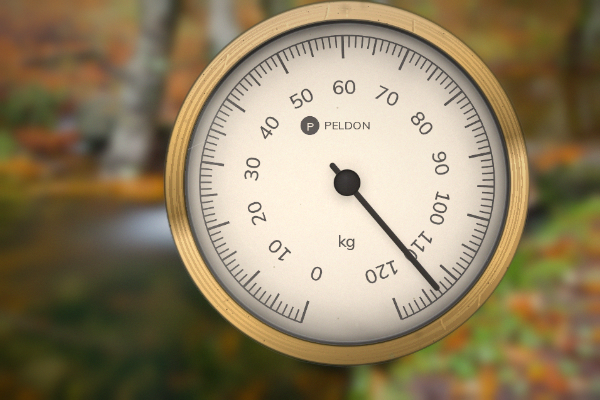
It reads 113 kg
